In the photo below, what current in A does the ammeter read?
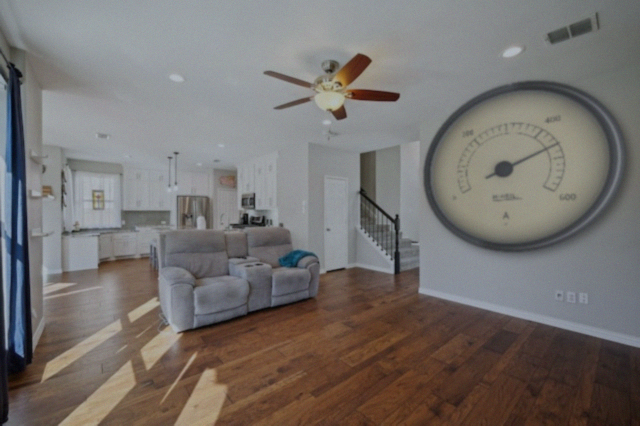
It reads 460 A
